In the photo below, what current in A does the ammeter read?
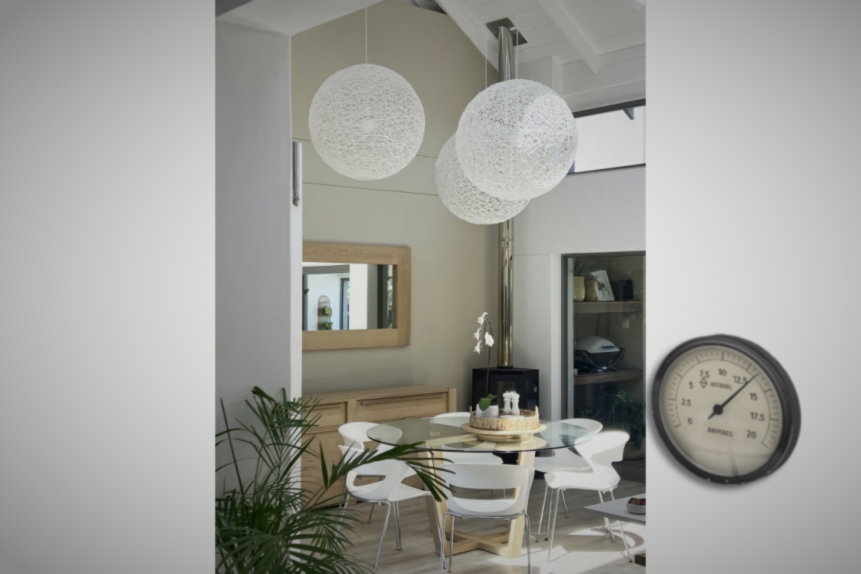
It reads 13.5 A
